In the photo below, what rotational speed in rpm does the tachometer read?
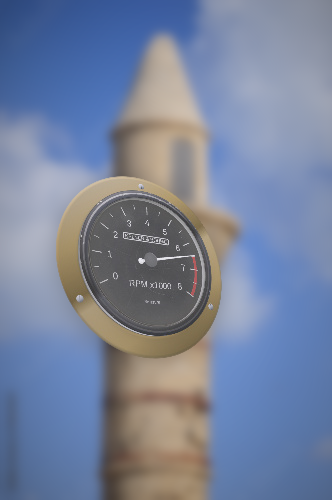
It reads 6500 rpm
